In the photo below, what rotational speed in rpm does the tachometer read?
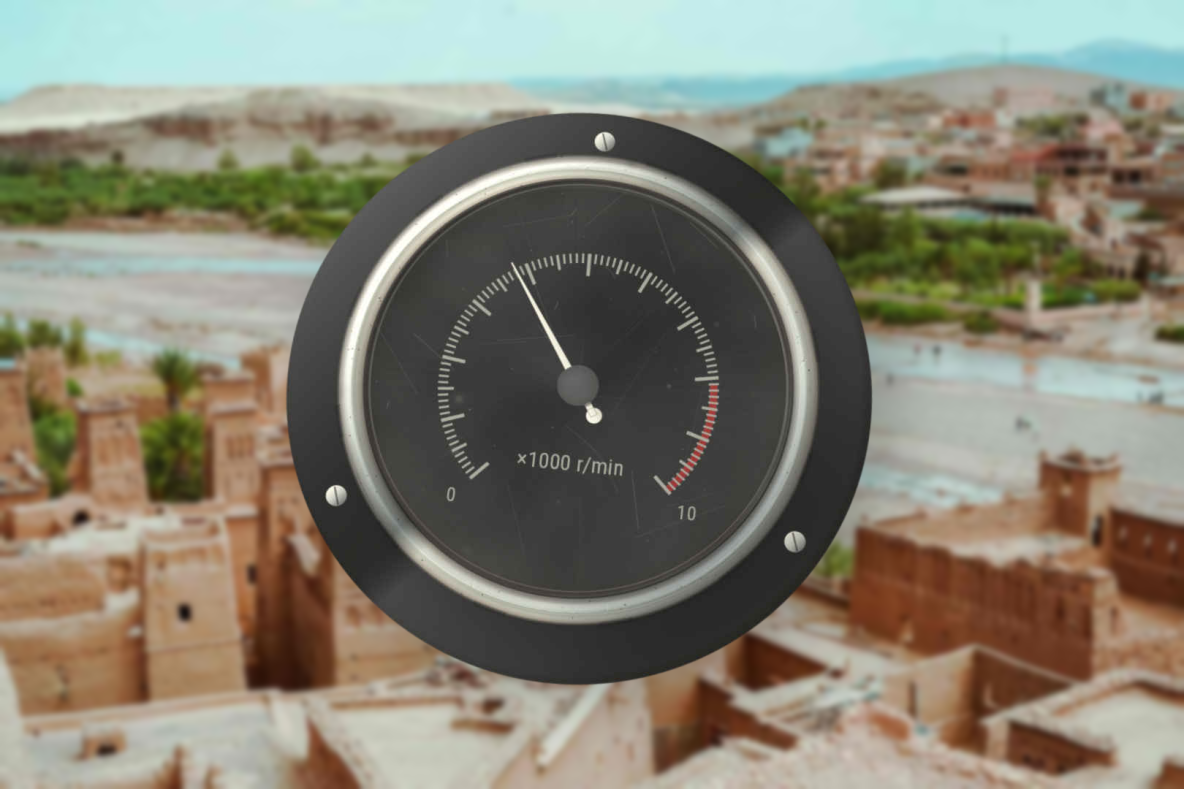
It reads 3800 rpm
